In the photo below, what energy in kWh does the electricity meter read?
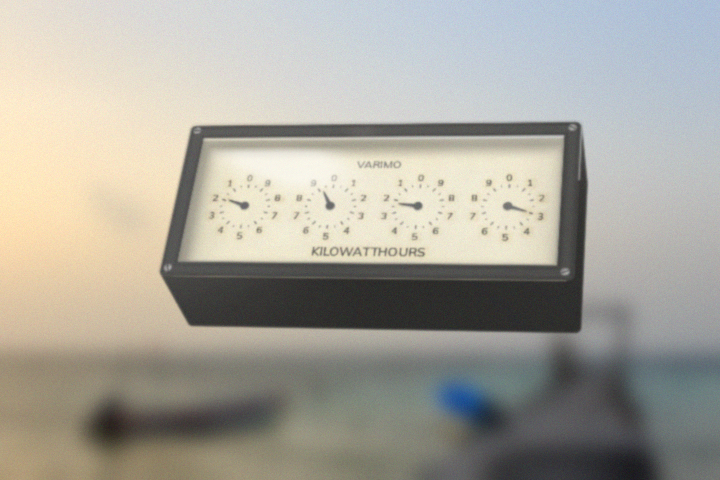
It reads 1923 kWh
